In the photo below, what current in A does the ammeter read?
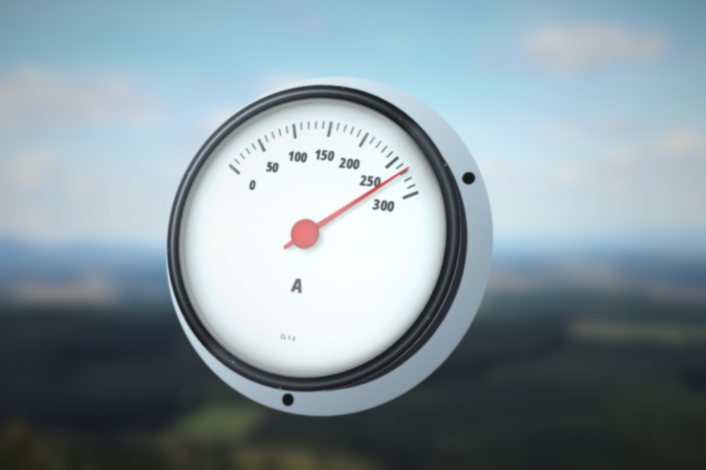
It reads 270 A
